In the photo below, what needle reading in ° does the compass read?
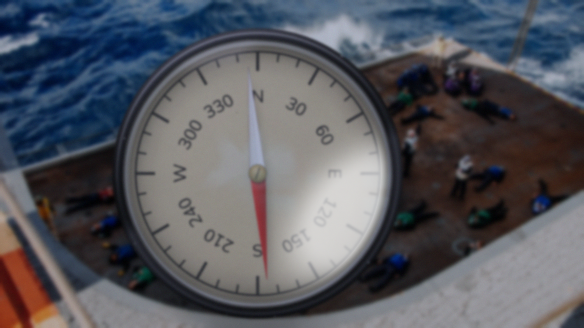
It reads 175 °
